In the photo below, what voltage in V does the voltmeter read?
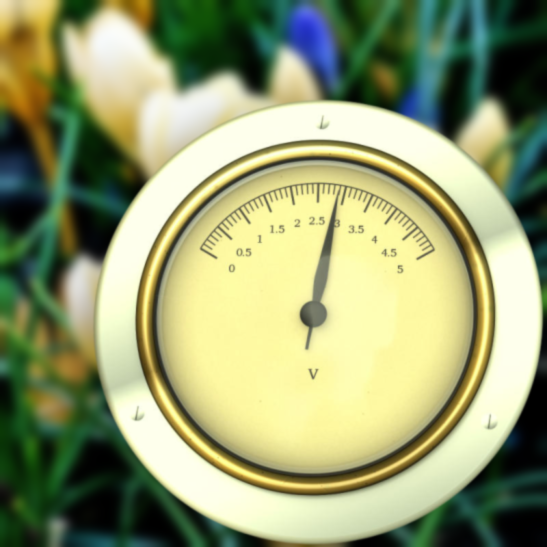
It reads 2.9 V
